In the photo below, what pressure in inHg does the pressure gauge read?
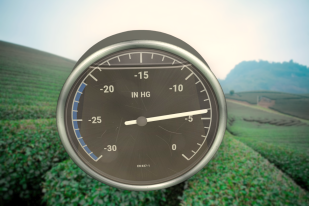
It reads -6 inHg
